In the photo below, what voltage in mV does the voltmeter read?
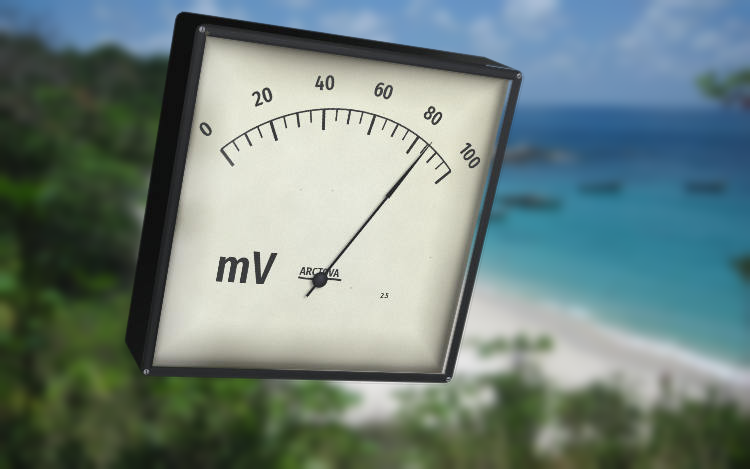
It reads 85 mV
